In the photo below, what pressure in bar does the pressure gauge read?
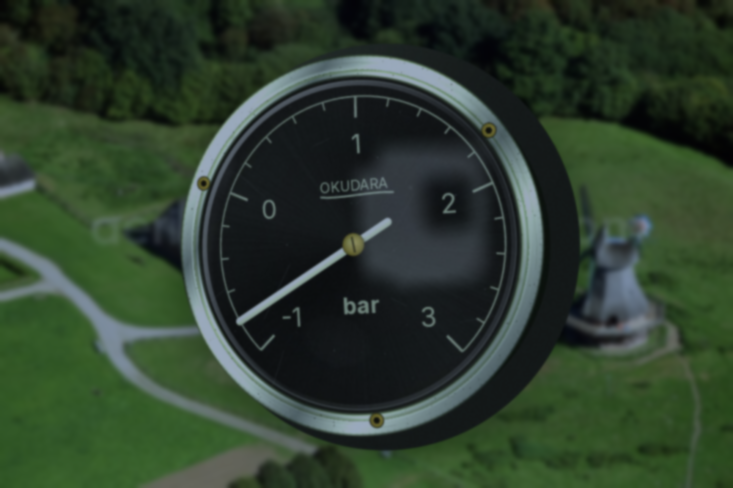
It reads -0.8 bar
